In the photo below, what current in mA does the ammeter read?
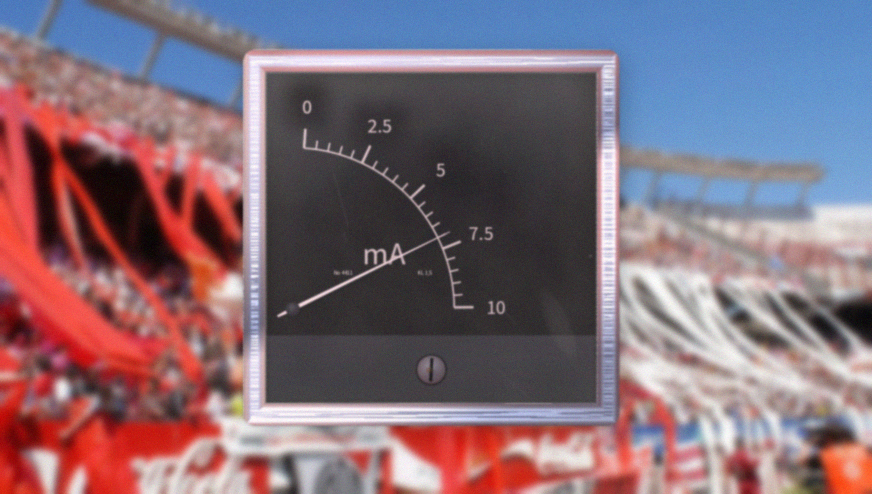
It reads 7 mA
